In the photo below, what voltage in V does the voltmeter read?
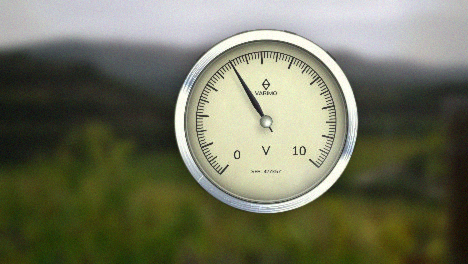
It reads 4 V
